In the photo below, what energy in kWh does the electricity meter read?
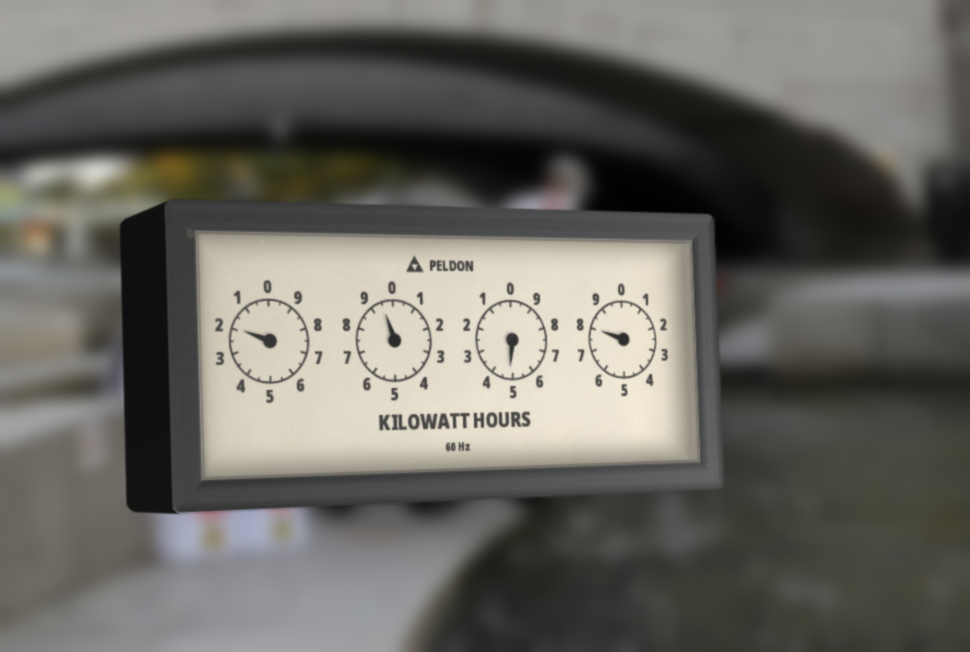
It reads 1948 kWh
